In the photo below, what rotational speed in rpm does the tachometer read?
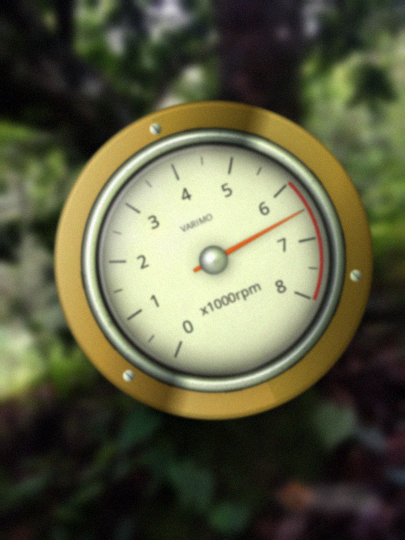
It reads 6500 rpm
